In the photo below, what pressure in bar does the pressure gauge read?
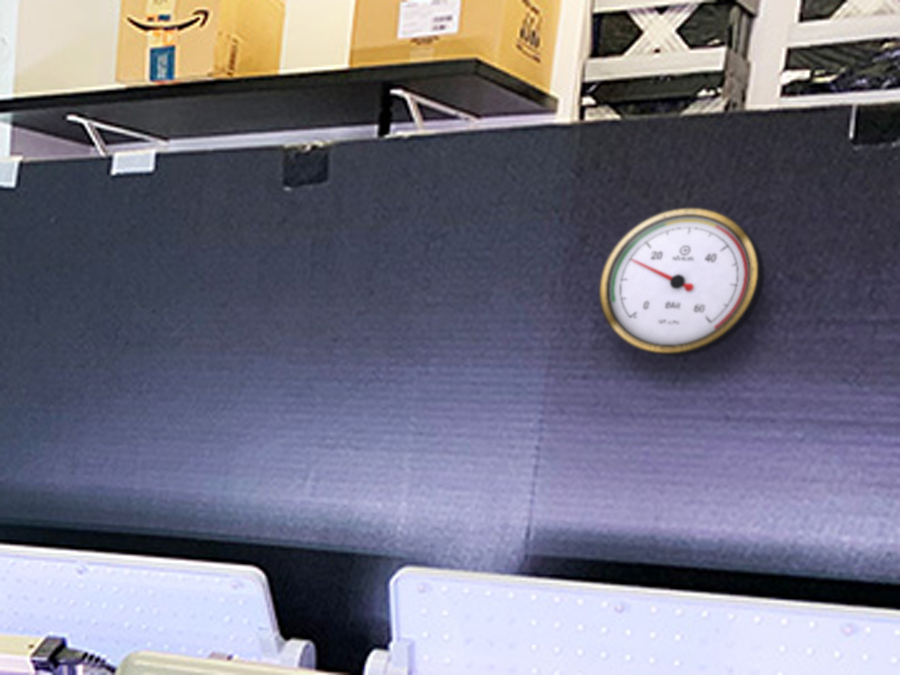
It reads 15 bar
